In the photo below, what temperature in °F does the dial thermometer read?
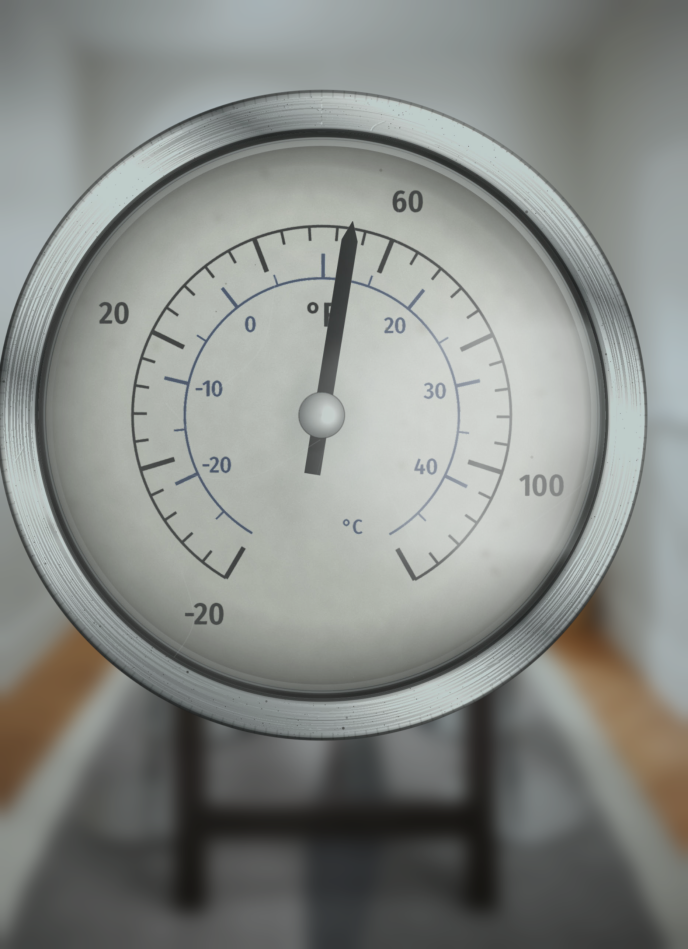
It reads 54 °F
